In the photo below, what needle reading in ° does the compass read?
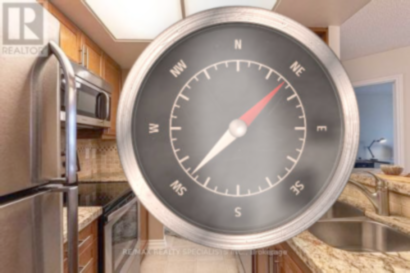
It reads 45 °
